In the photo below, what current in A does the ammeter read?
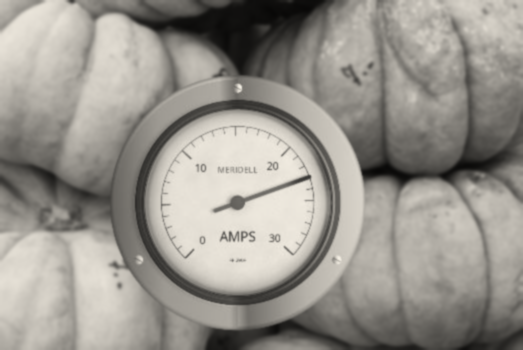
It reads 23 A
